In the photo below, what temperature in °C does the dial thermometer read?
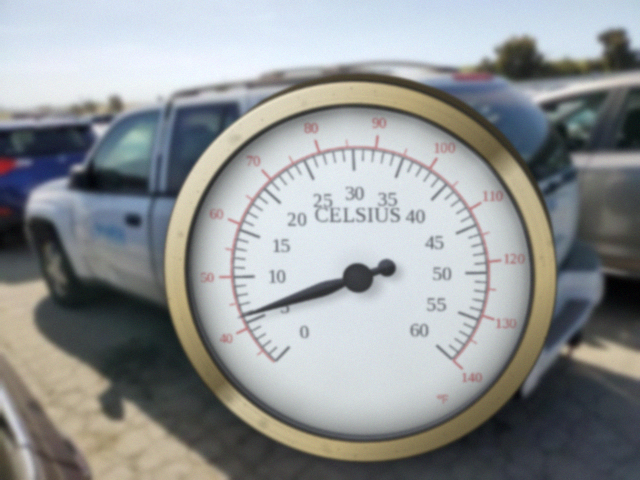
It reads 6 °C
